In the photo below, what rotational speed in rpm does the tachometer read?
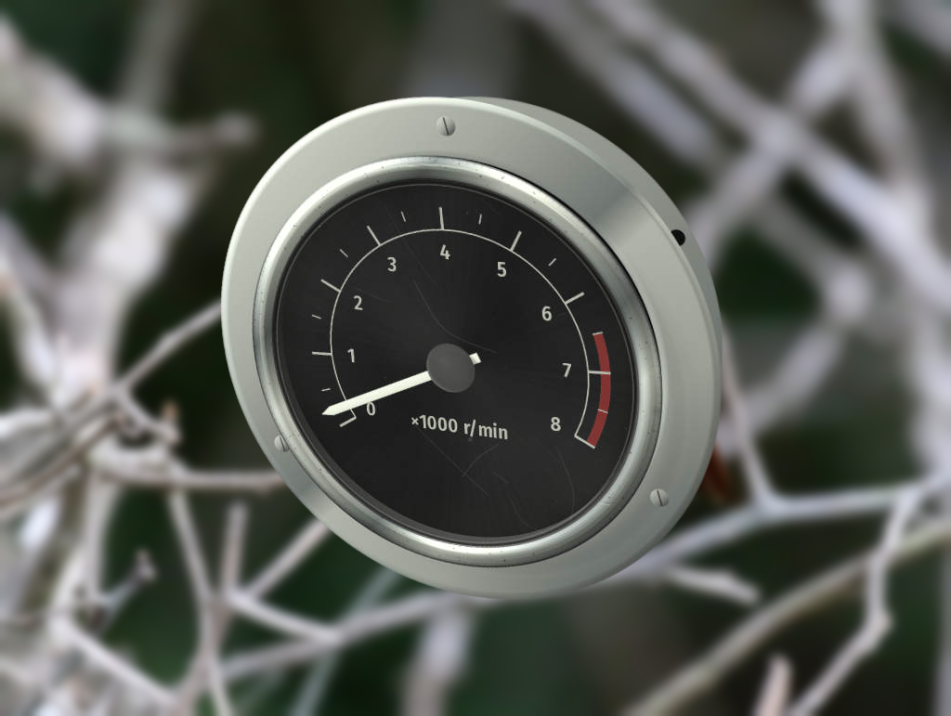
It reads 250 rpm
